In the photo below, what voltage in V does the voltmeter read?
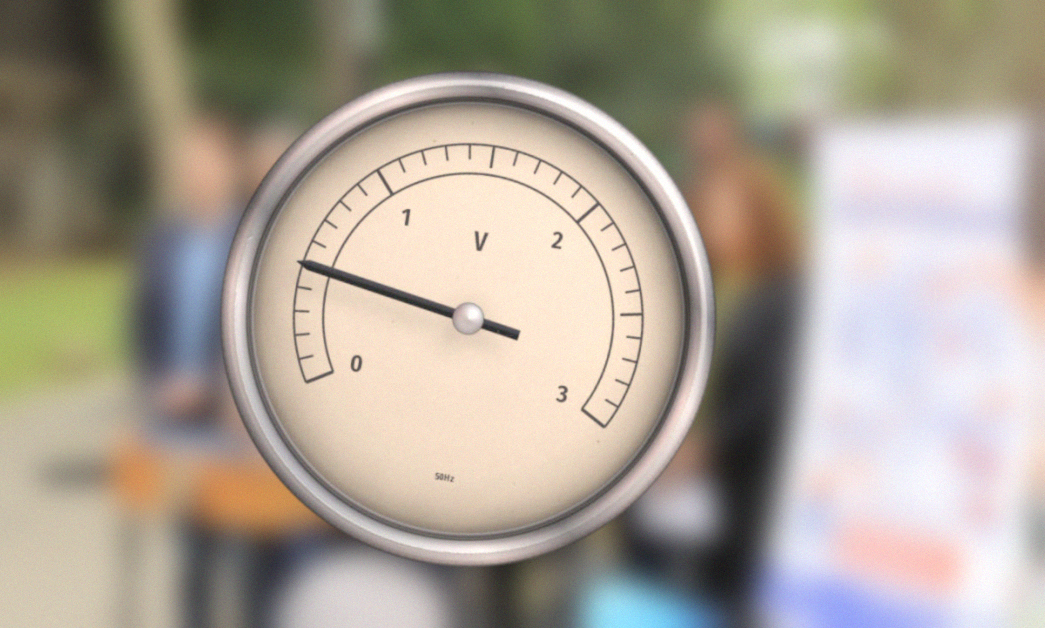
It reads 0.5 V
